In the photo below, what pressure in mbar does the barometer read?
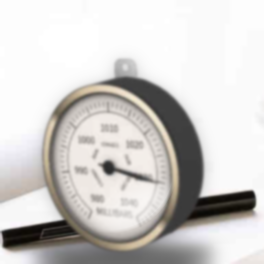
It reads 1030 mbar
